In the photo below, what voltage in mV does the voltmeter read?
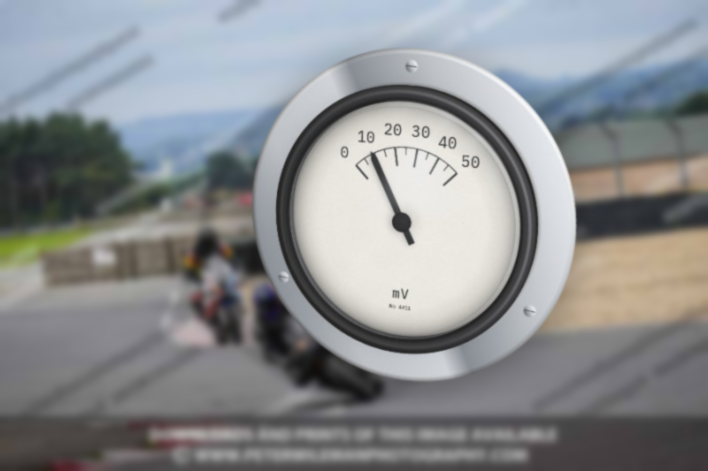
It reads 10 mV
